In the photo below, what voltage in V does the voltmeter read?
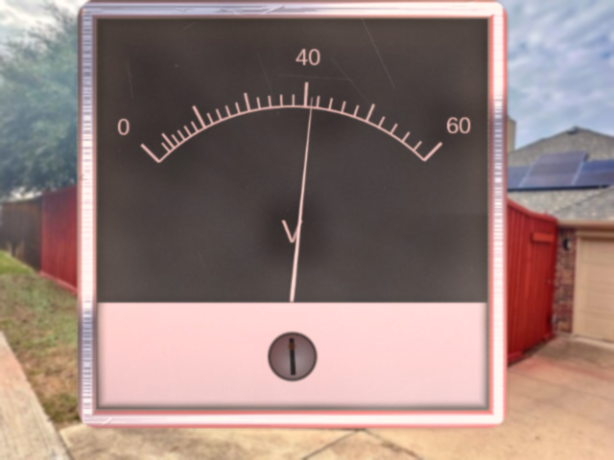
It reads 41 V
